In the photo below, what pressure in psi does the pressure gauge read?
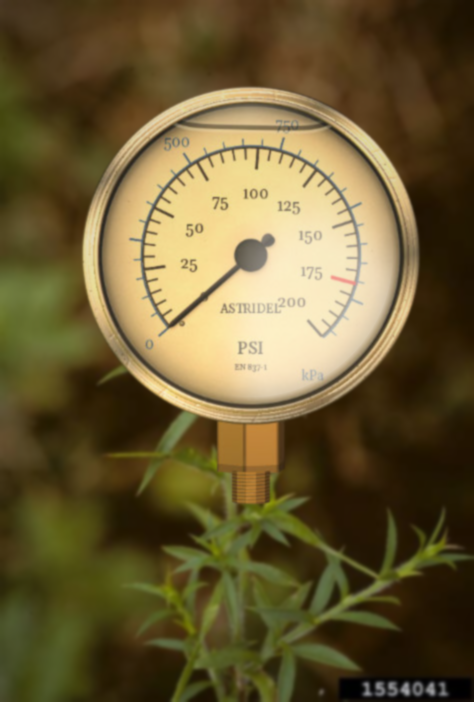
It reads 0 psi
